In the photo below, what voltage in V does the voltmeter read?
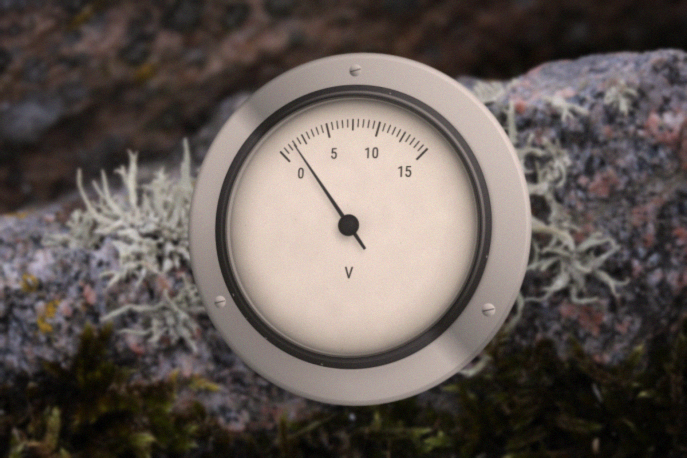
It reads 1.5 V
